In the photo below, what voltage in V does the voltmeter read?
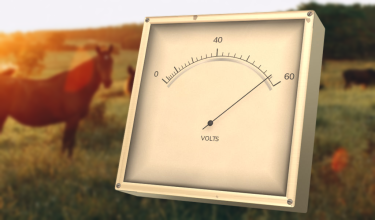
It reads 58 V
